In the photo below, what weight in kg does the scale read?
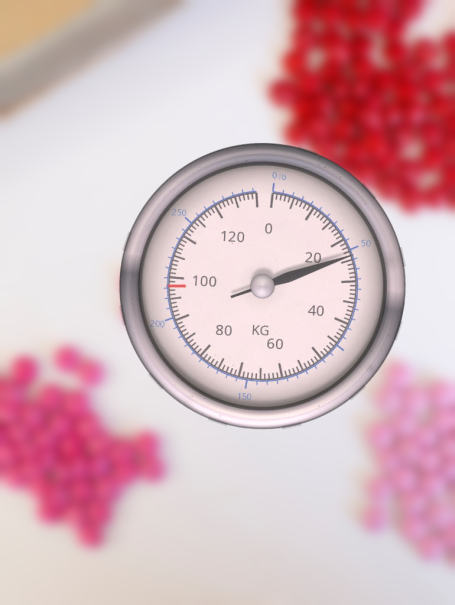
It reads 24 kg
